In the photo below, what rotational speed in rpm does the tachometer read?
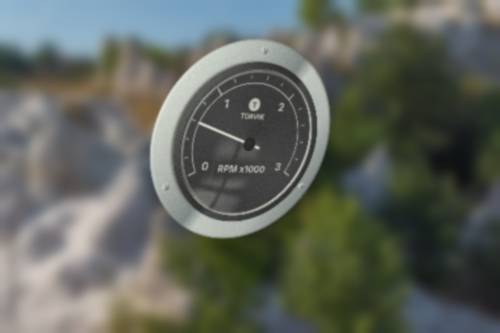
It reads 600 rpm
